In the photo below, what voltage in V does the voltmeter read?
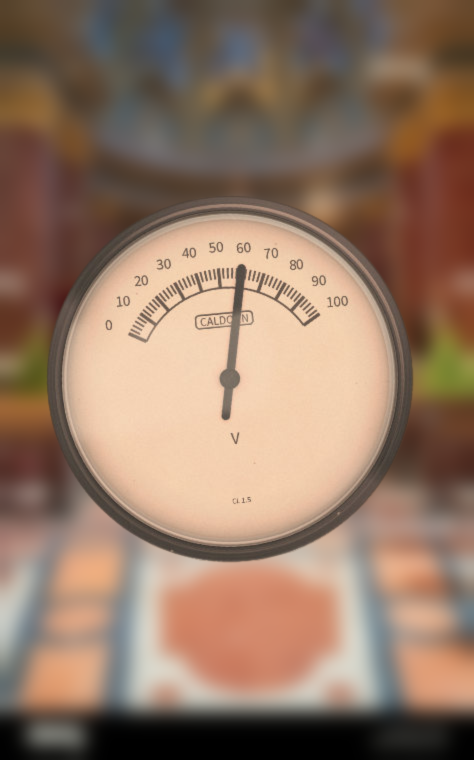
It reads 60 V
